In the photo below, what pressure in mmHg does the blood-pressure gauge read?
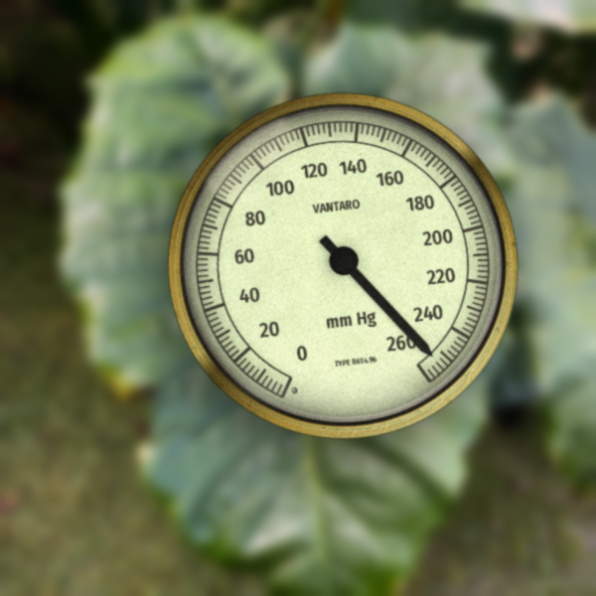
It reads 254 mmHg
